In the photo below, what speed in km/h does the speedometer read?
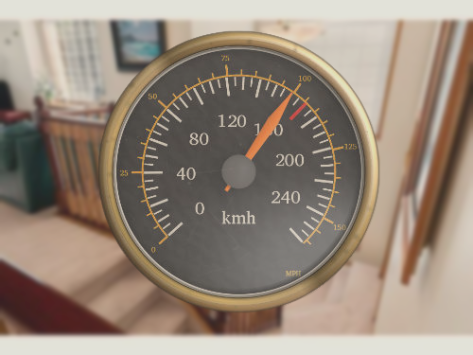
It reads 160 km/h
